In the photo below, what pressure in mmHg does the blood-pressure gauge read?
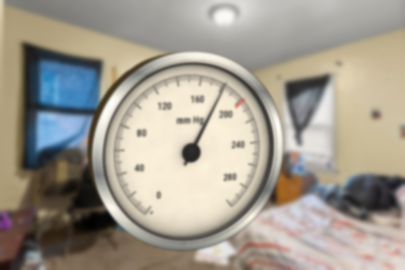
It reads 180 mmHg
